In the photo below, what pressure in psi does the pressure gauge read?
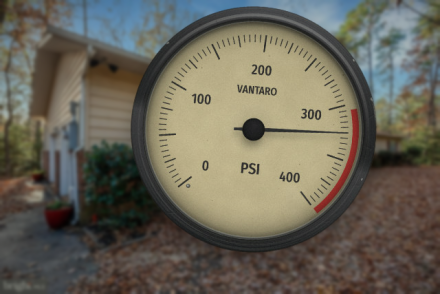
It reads 325 psi
